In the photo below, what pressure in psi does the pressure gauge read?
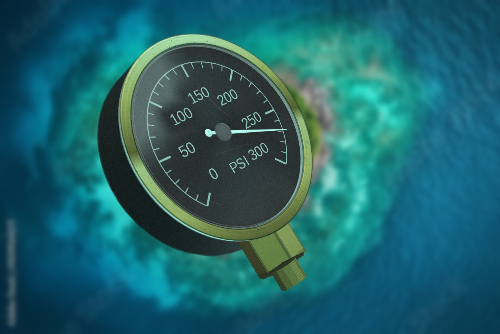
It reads 270 psi
